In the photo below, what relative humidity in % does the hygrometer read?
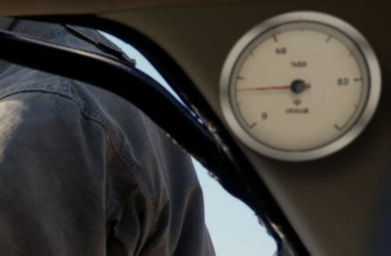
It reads 15 %
